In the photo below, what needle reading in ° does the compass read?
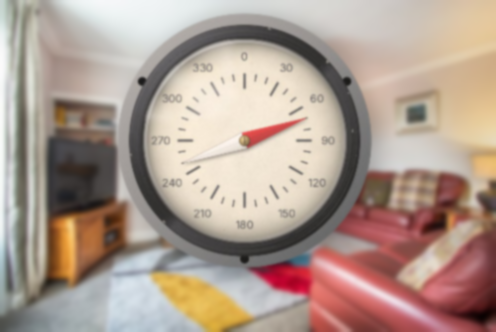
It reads 70 °
